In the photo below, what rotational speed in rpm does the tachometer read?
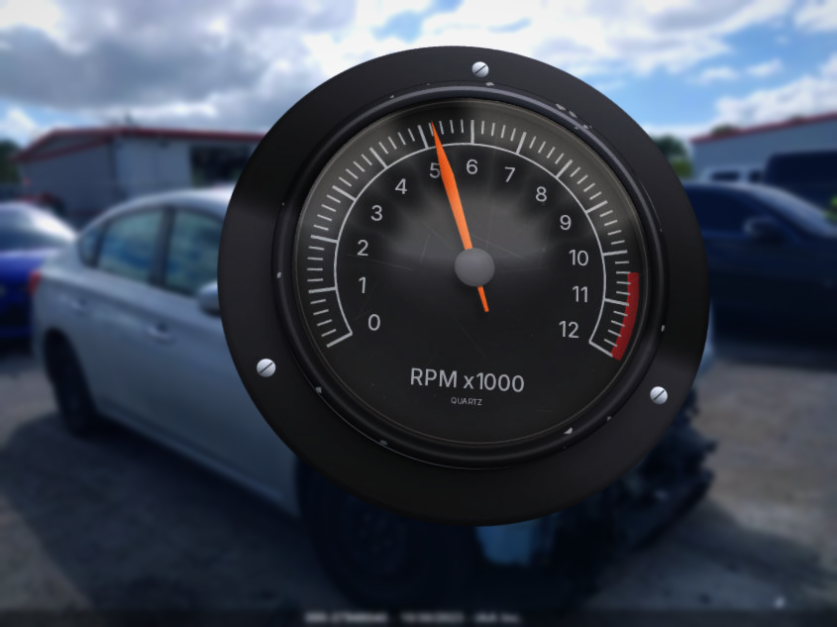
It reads 5200 rpm
